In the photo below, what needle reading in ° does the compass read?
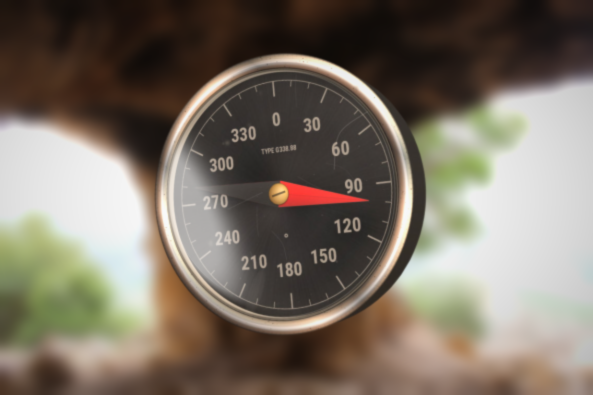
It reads 100 °
